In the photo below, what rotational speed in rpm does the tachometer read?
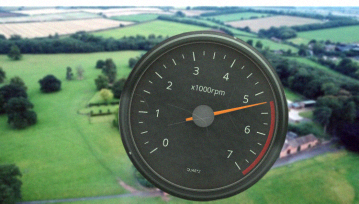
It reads 5250 rpm
